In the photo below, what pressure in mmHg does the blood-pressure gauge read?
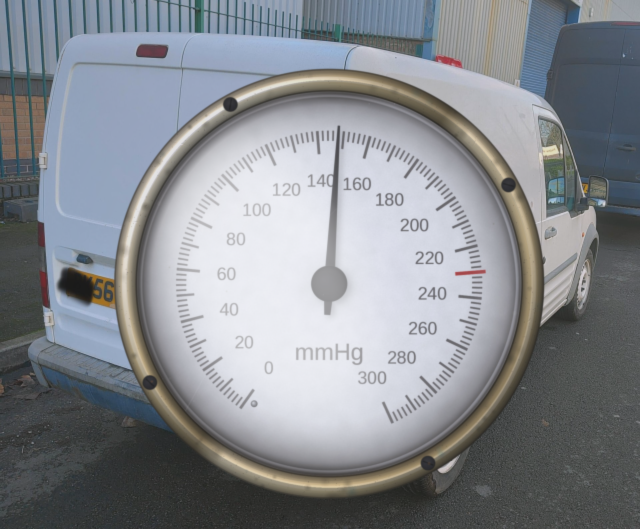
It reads 148 mmHg
